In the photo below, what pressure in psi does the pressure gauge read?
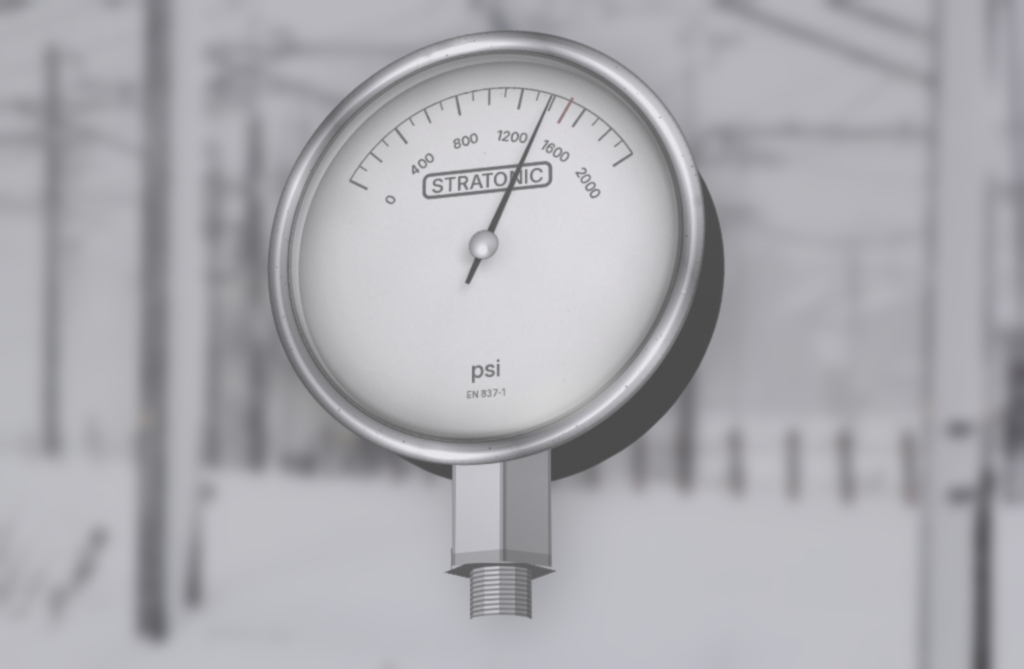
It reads 1400 psi
